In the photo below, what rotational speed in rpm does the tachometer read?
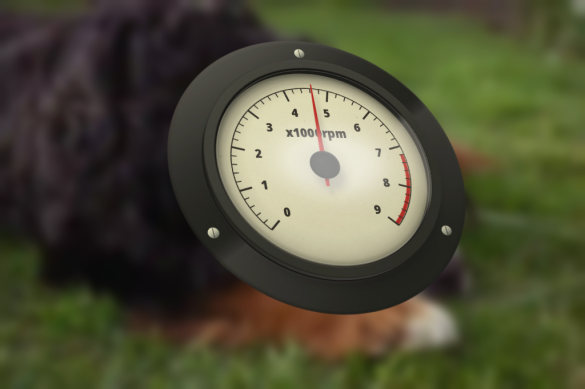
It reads 4600 rpm
